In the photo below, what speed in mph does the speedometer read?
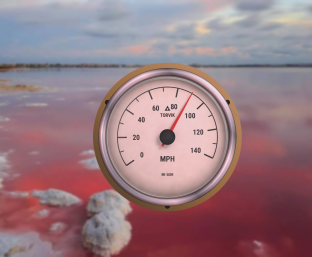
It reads 90 mph
